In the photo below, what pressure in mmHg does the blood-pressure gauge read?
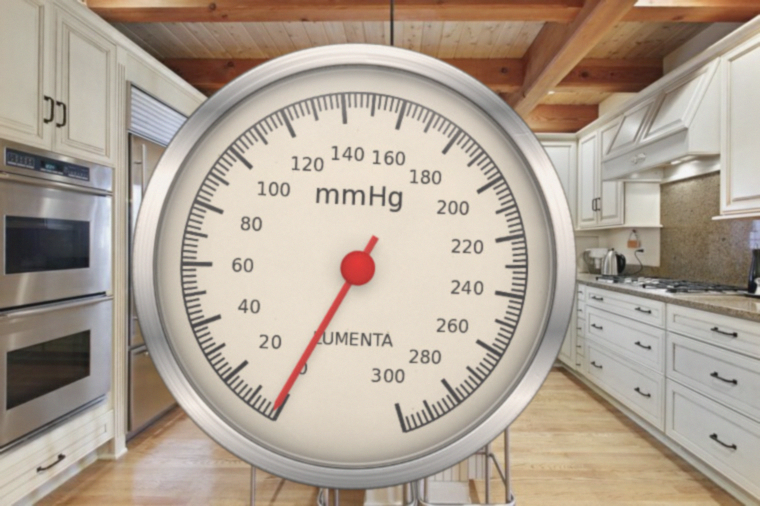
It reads 2 mmHg
